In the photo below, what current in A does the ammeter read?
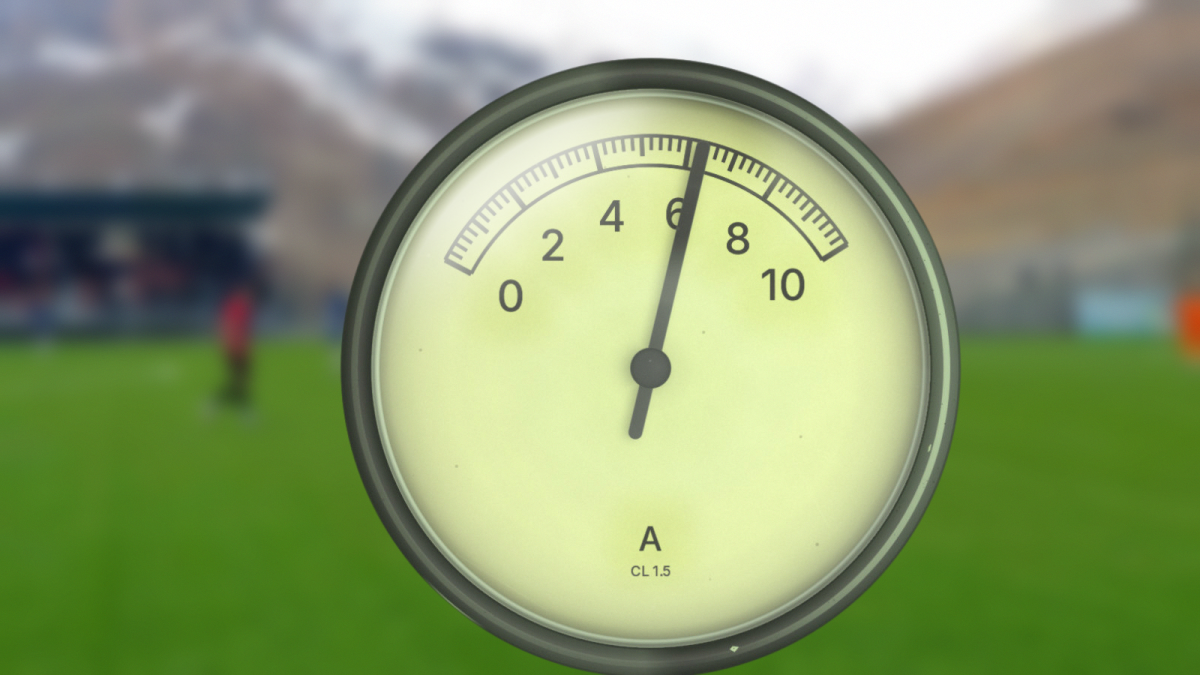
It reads 6.3 A
